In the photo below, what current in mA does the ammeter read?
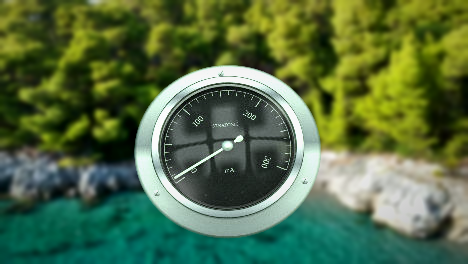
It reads 5 mA
